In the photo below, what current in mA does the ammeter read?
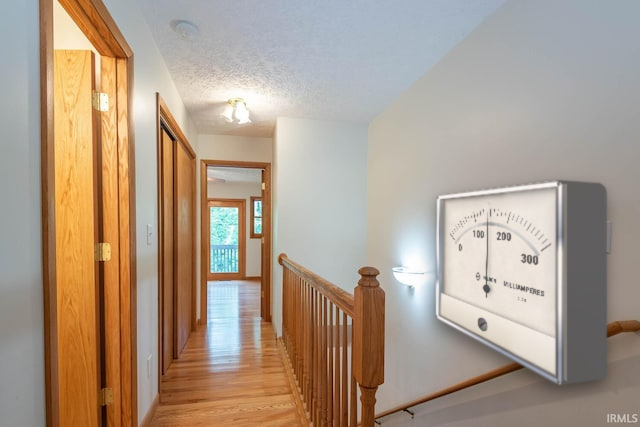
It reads 150 mA
